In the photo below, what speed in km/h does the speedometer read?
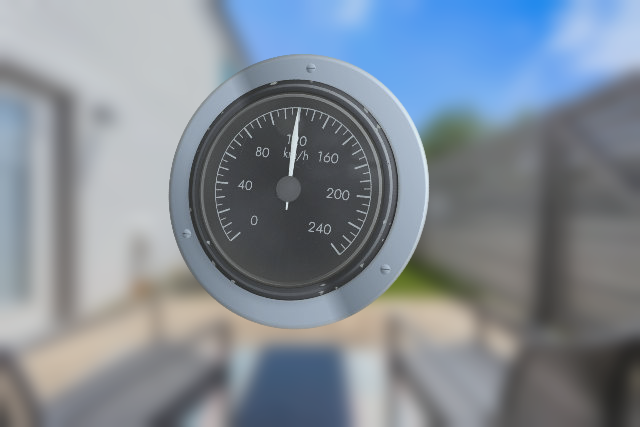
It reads 120 km/h
